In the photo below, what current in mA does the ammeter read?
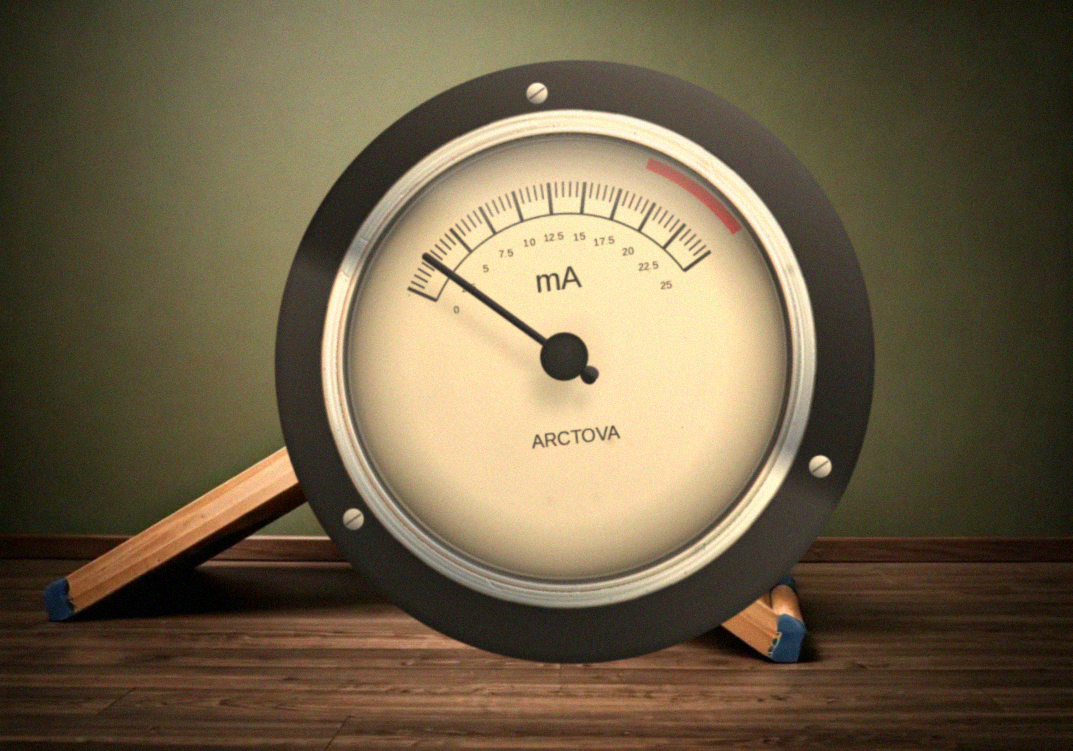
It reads 2.5 mA
